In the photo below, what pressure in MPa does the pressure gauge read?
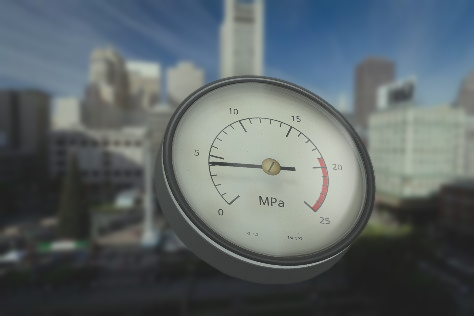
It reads 4 MPa
